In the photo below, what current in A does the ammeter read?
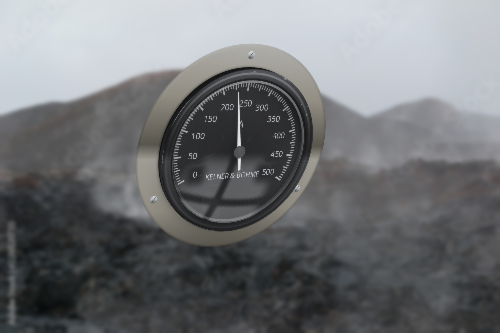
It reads 225 A
